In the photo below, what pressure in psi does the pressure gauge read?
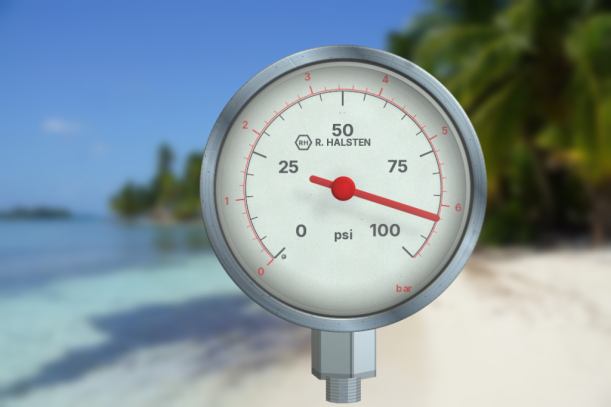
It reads 90 psi
